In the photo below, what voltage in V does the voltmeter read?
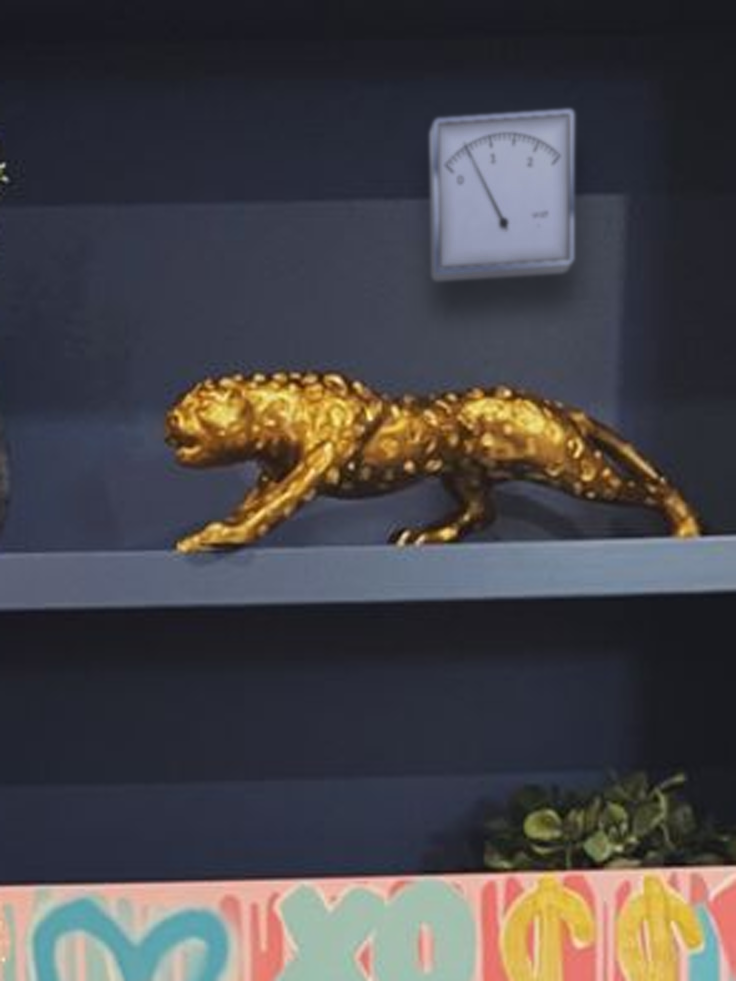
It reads 0.5 V
